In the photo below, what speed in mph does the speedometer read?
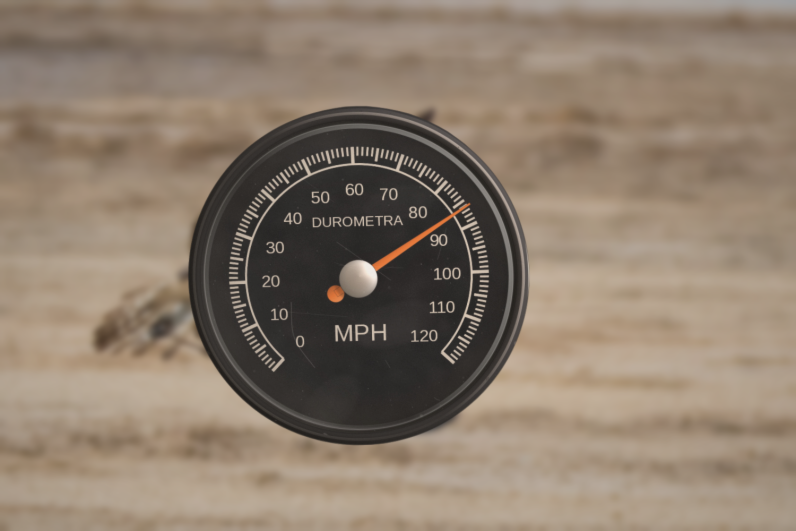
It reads 86 mph
